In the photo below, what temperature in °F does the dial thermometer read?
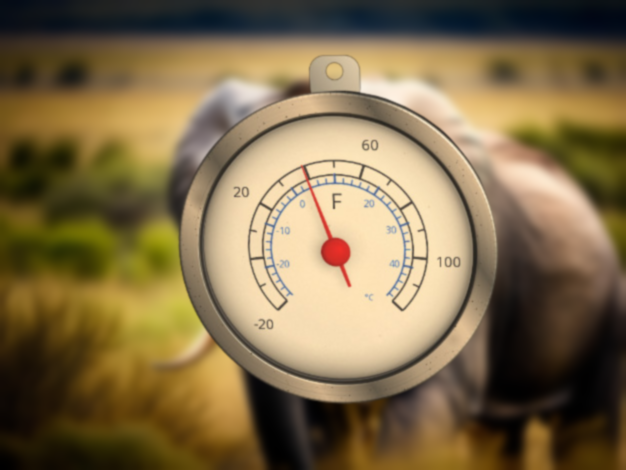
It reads 40 °F
